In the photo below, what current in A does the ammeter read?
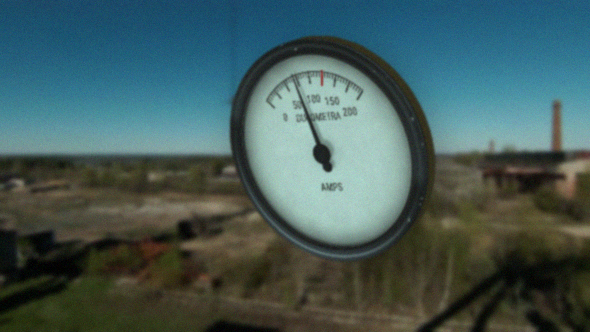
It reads 75 A
